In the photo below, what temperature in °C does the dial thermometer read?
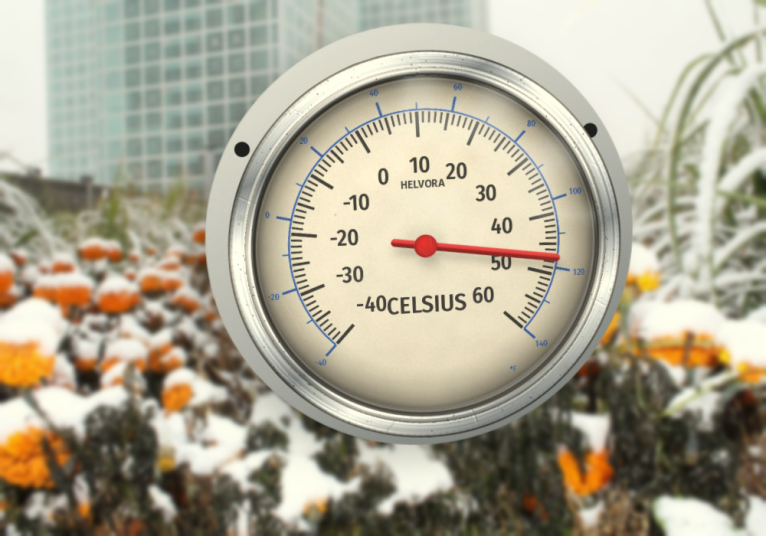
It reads 47 °C
